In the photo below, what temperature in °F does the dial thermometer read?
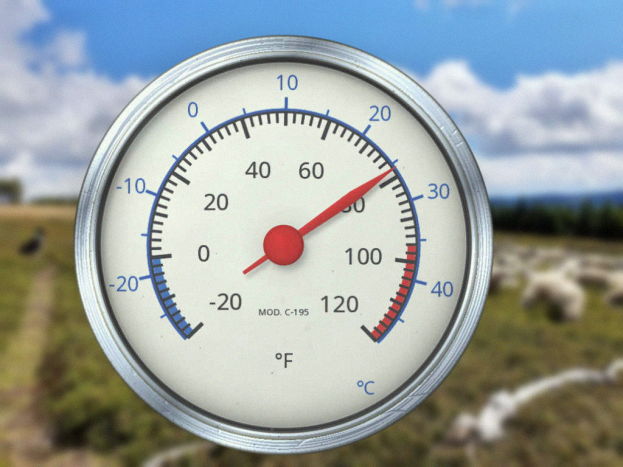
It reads 78 °F
